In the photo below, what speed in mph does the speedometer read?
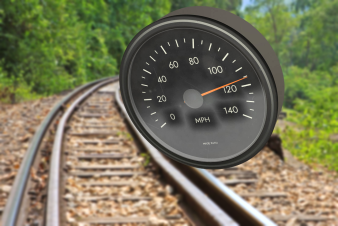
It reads 115 mph
